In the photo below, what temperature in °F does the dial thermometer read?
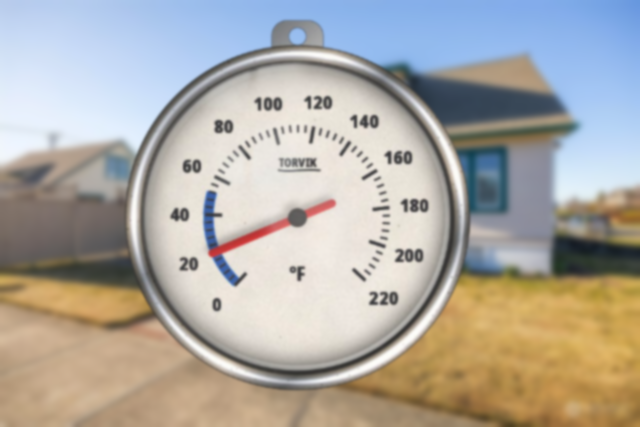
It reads 20 °F
